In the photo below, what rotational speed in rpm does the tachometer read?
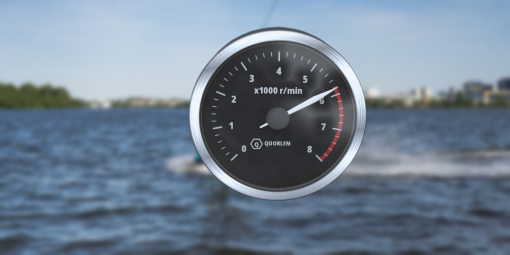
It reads 5800 rpm
